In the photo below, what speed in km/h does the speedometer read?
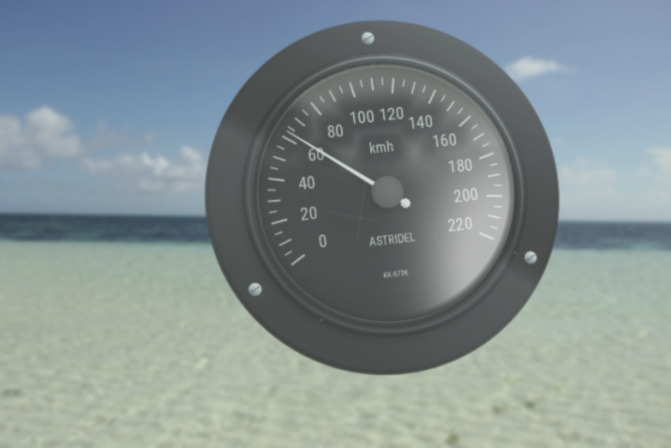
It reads 62.5 km/h
